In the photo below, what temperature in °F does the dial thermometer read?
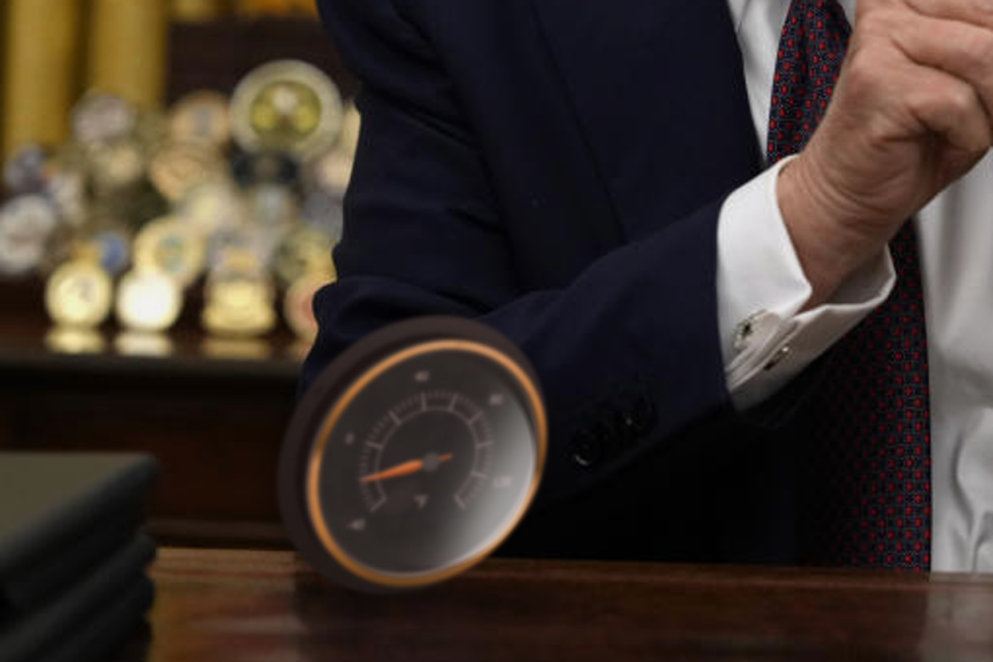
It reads -20 °F
